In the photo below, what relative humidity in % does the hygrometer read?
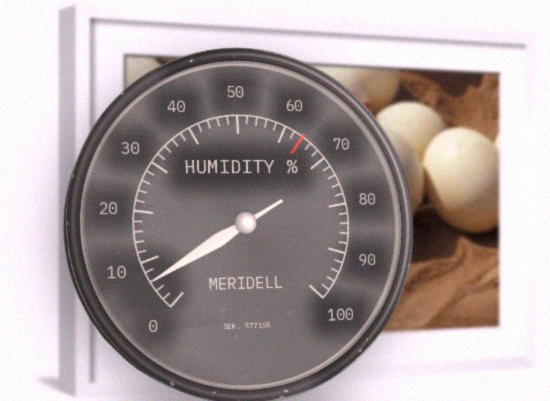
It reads 6 %
